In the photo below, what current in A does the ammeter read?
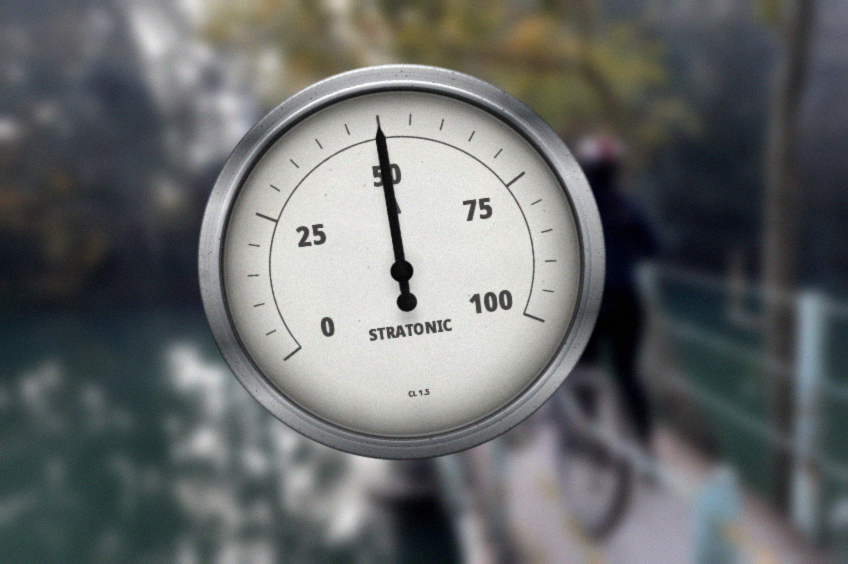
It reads 50 A
